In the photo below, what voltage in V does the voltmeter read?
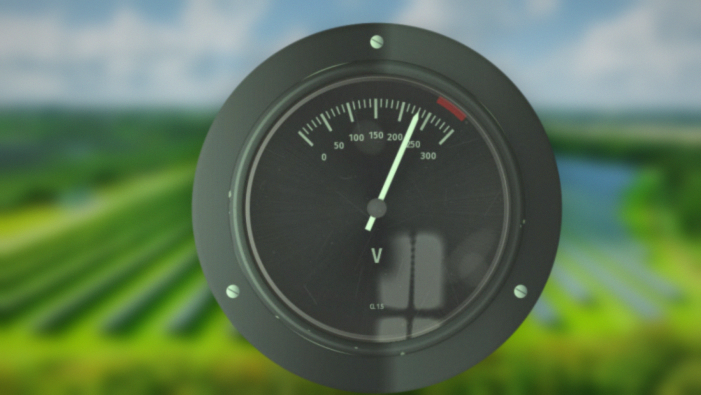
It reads 230 V
